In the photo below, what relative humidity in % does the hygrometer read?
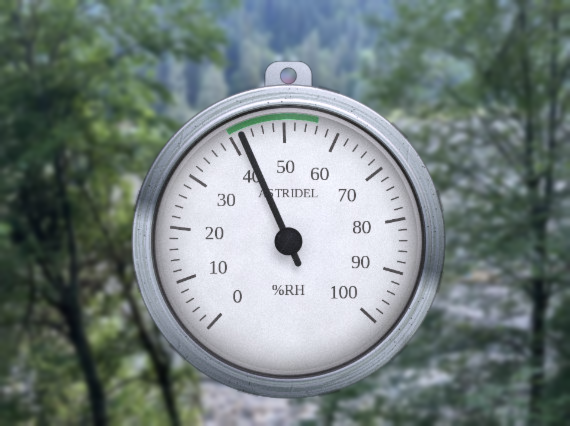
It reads 42 %
